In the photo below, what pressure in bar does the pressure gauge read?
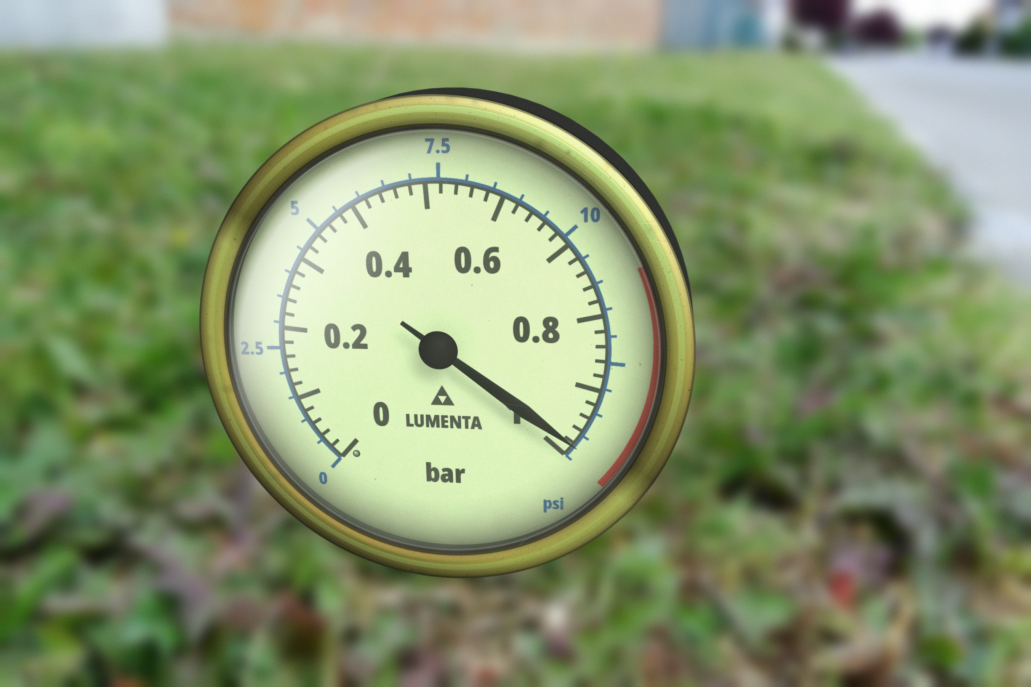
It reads 0.98 bar
